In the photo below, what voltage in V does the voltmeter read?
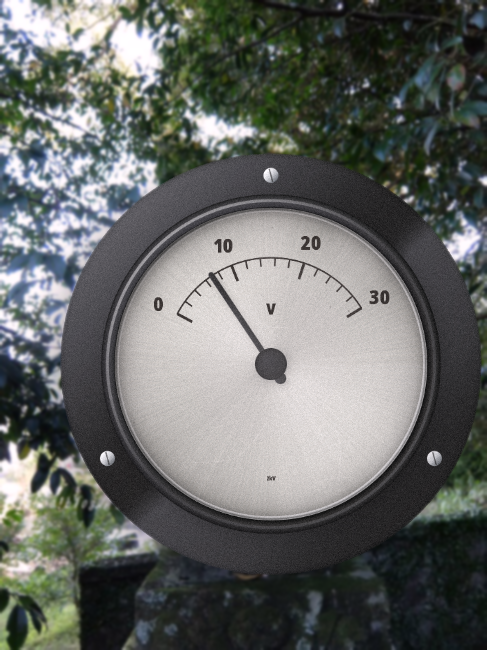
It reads 7 V
